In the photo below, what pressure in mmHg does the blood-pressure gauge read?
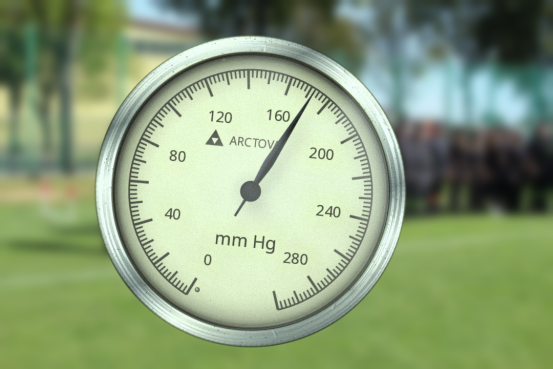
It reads 172 mmHg
